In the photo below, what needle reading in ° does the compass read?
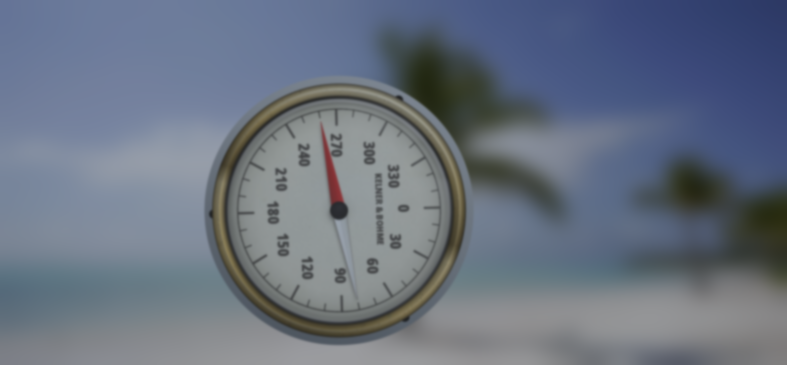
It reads 260 °
